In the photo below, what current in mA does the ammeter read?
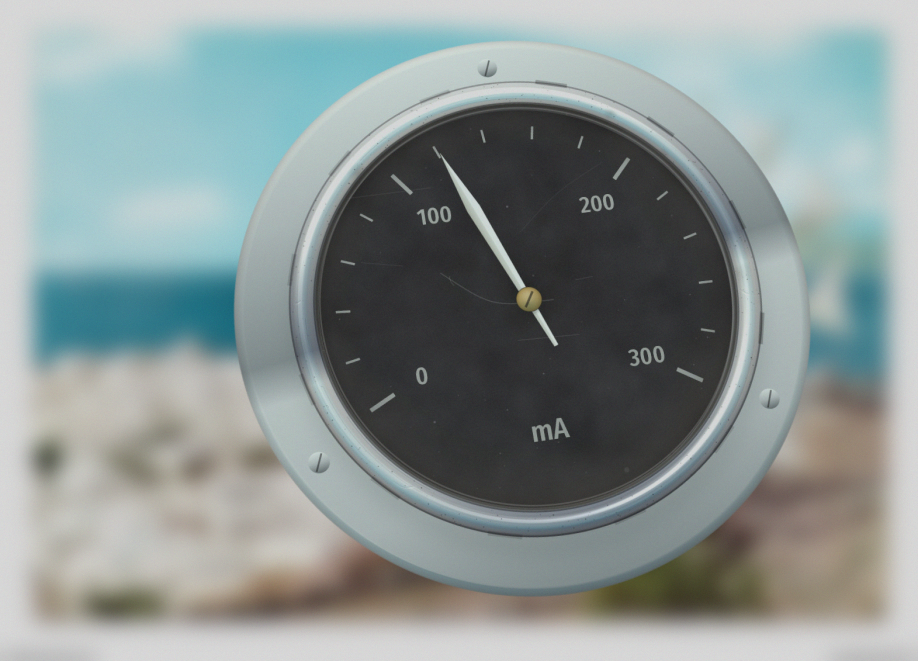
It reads 120 mA
